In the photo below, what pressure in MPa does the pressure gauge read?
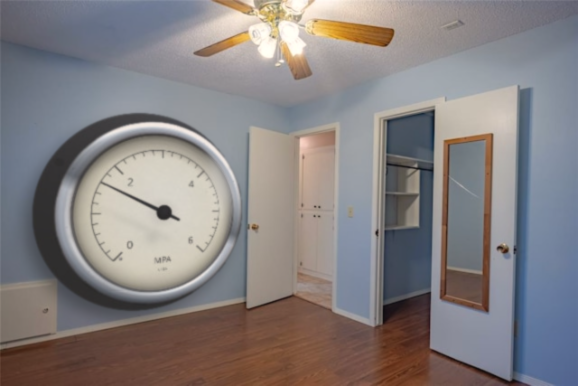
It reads 1.6 MPa
